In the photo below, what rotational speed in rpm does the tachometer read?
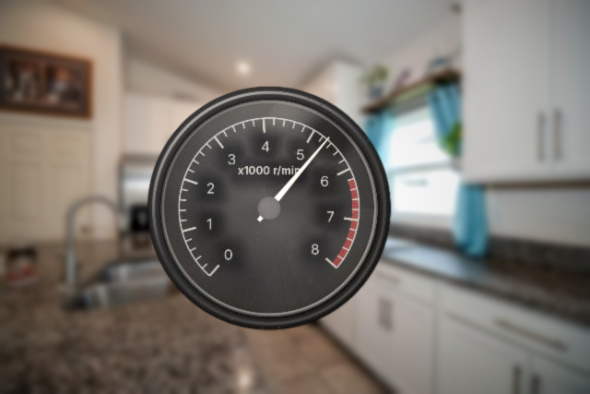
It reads 5300 rpm
